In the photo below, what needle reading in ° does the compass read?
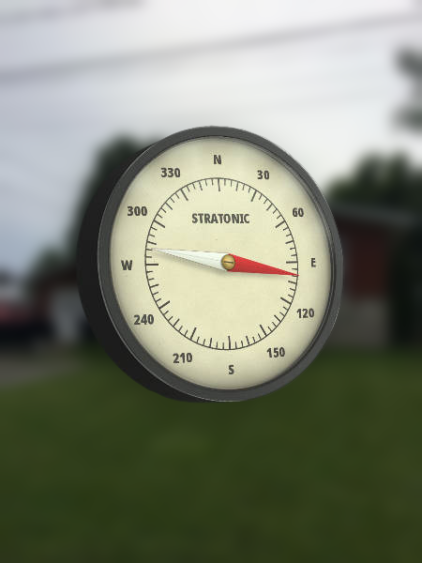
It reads 100 °
